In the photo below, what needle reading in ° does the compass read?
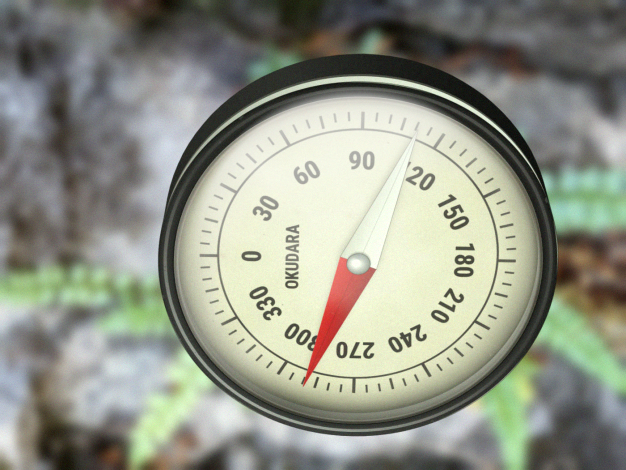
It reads 290 °
